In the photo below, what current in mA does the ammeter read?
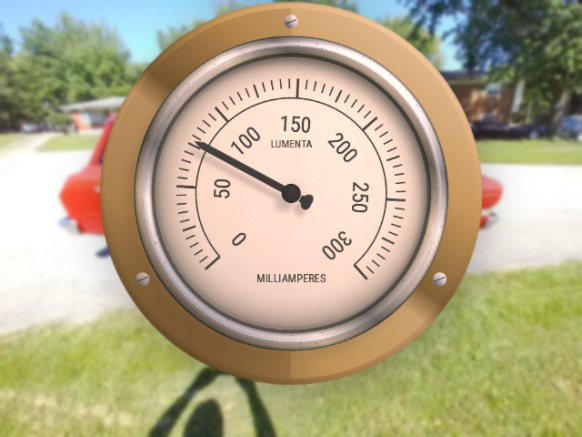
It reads 77.5 mA
